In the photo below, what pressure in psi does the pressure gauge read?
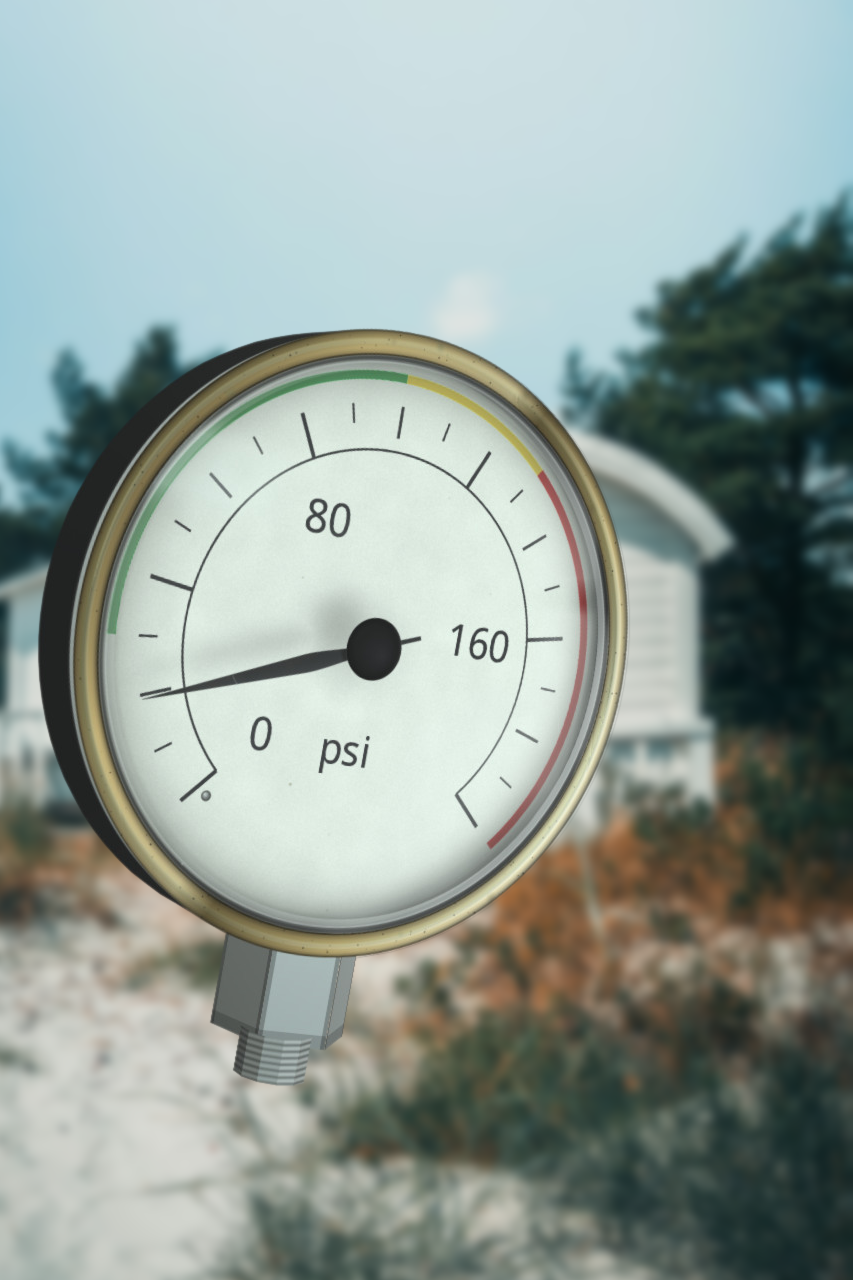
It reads 20 psi
